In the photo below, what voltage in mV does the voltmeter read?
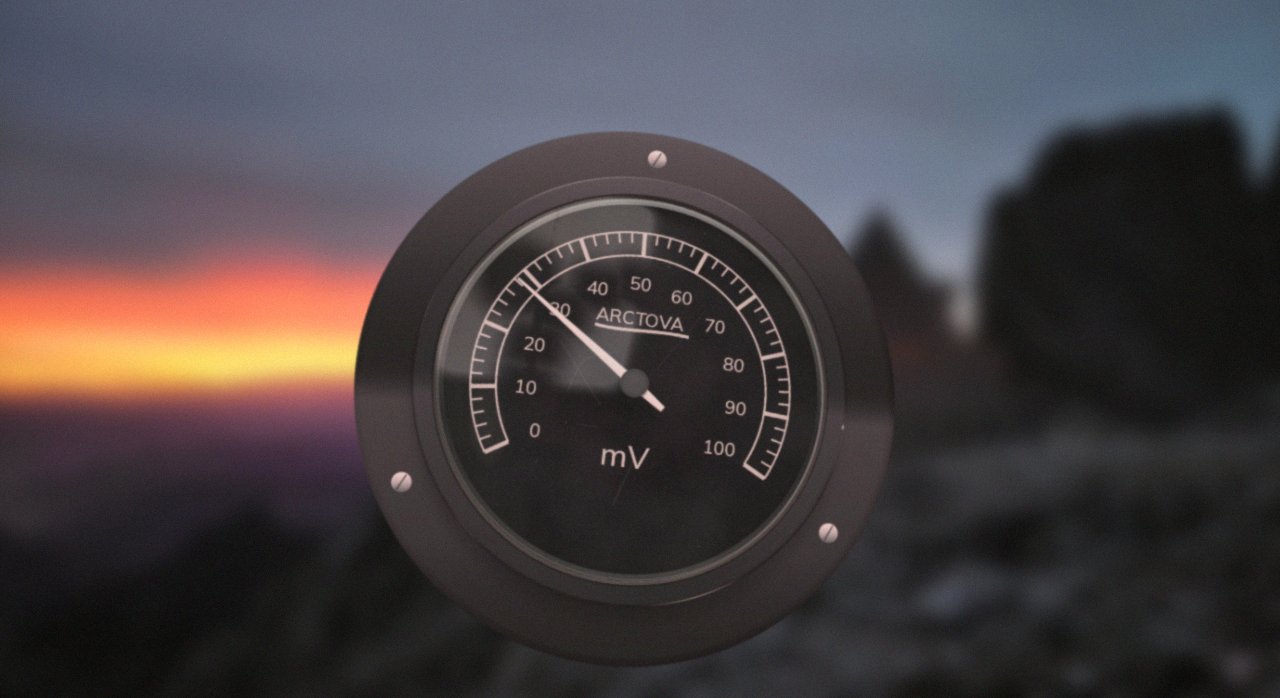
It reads 28 mV
